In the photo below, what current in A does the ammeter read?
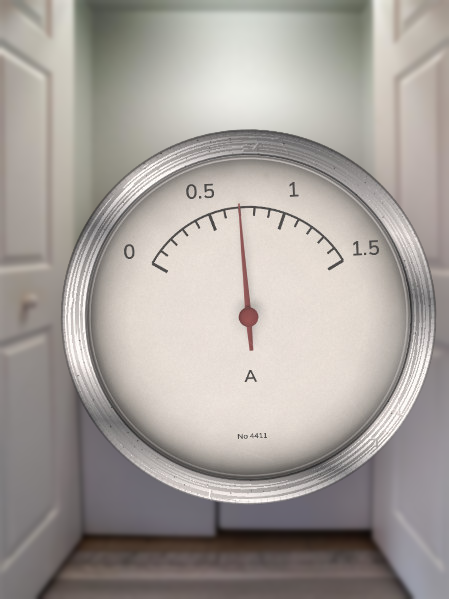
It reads 0.7 A
